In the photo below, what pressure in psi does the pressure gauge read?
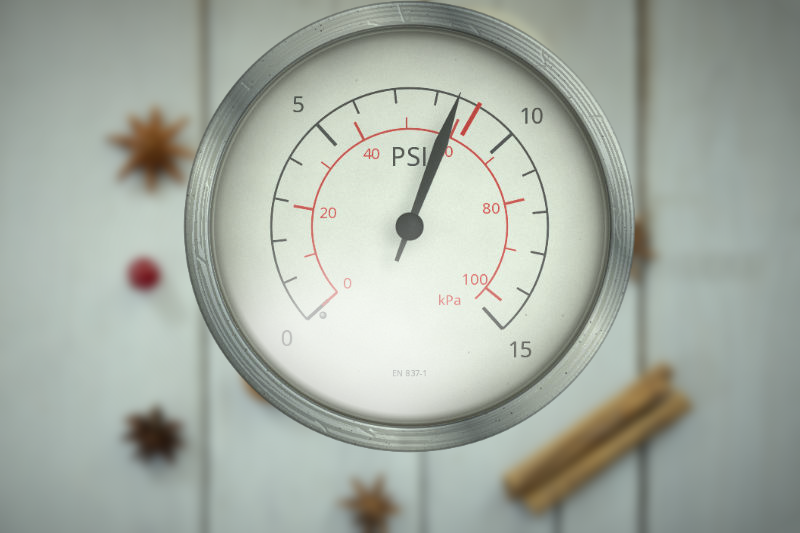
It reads 8.5 psi
